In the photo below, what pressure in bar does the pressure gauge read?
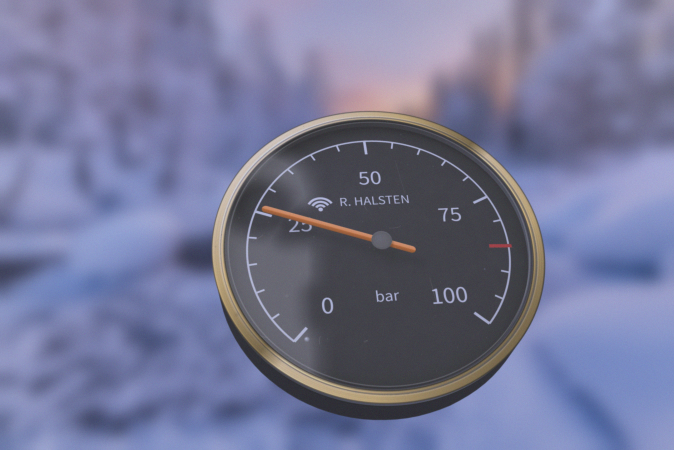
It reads 25 bar
